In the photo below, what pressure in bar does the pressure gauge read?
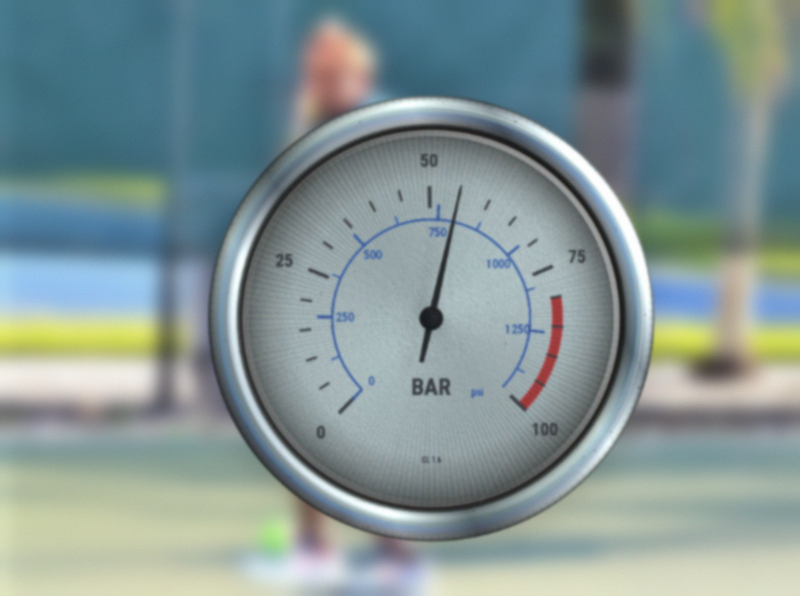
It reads 55 bar
